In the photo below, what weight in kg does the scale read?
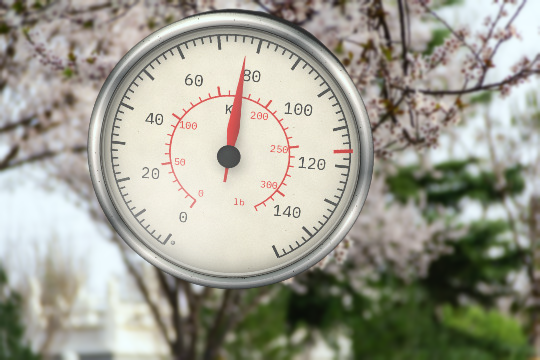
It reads 77 kg
